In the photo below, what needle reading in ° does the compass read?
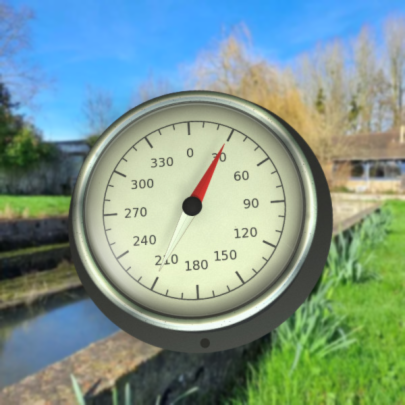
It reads 30 °
